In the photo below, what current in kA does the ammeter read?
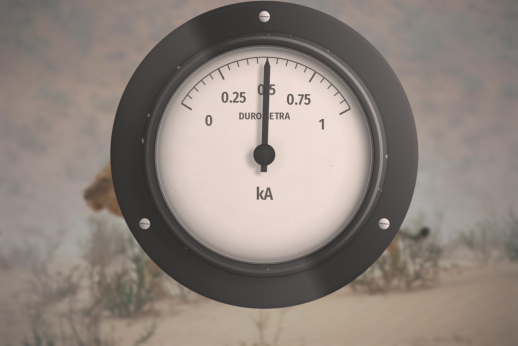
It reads 0.5 kA
